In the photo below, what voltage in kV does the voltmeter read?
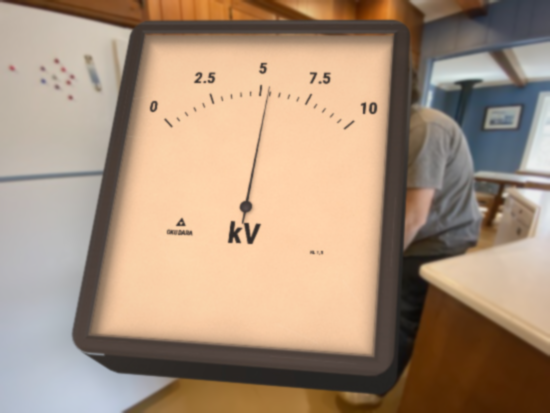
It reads 5.5 kV
